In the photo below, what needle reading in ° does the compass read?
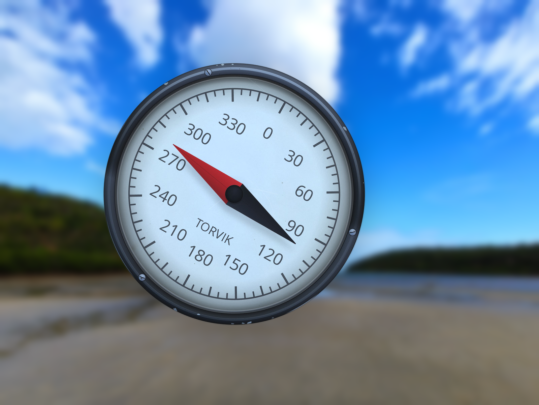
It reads 280 °
